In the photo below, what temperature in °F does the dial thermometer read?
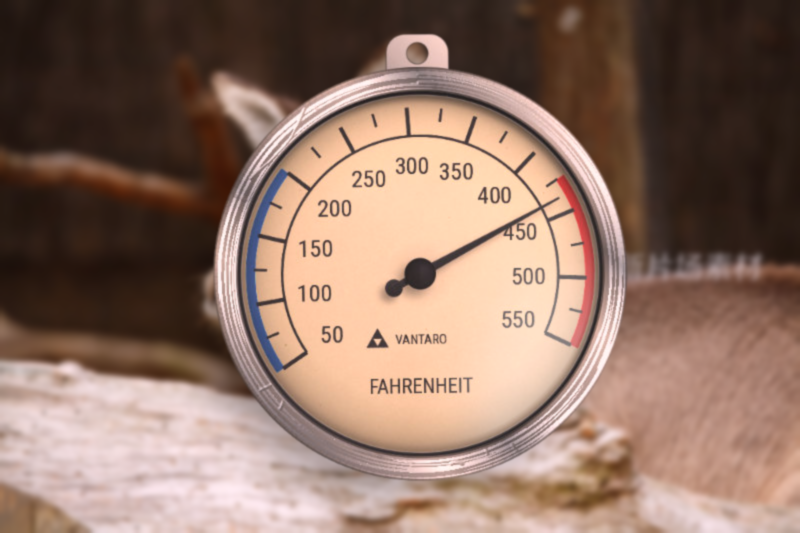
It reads 437.5 °F
